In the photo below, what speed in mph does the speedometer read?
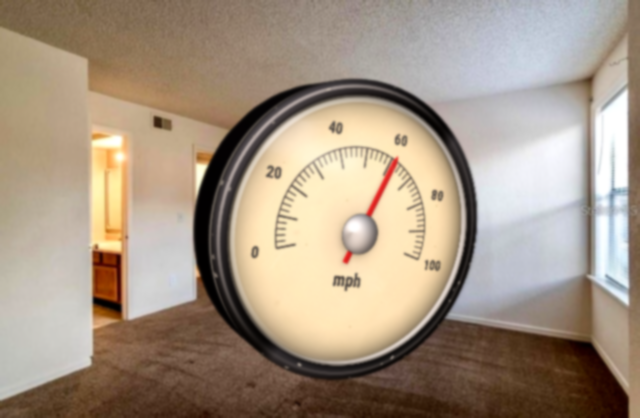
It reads 60 mph
